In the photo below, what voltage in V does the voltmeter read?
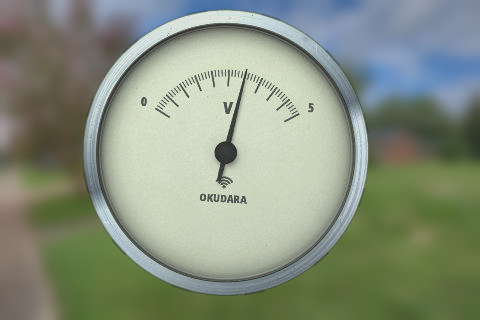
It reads 3 V
